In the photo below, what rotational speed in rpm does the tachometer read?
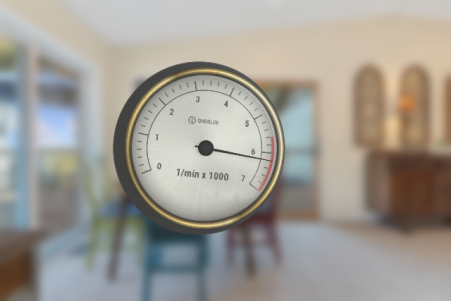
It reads 6200 rpm
